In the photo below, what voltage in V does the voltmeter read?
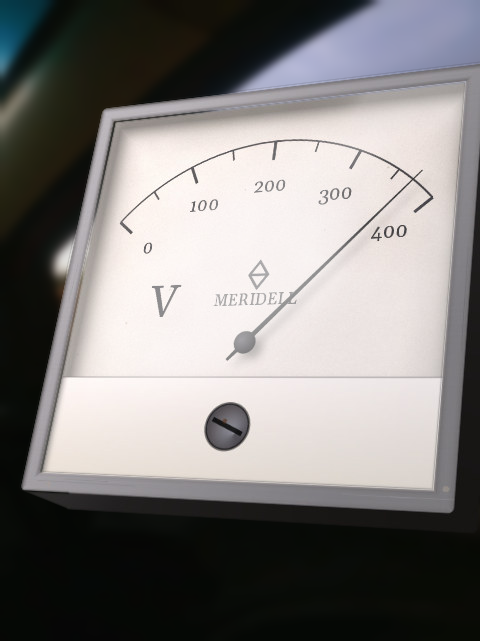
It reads 375 V
